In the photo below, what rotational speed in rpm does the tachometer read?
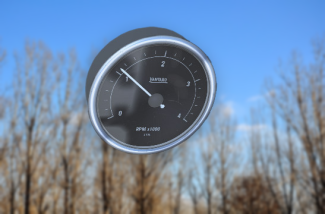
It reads 1100 rpm
